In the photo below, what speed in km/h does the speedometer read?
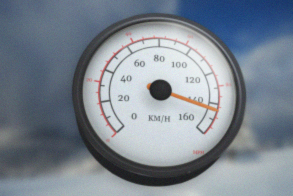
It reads 145 km/h
